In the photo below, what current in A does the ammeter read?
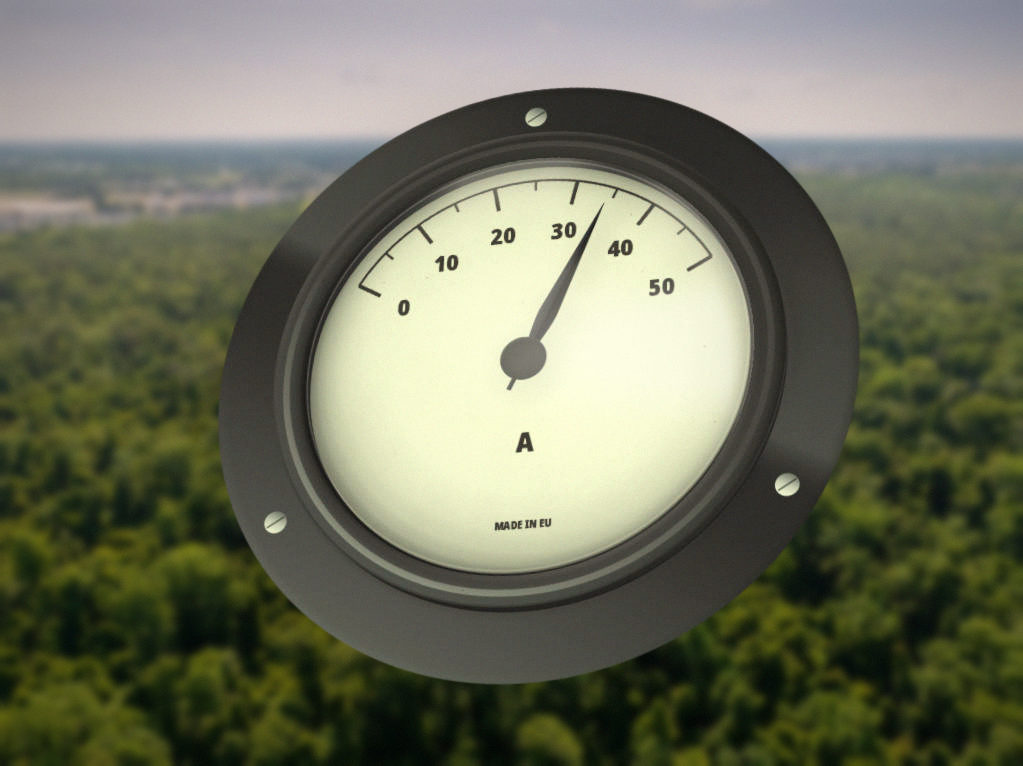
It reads 35 A
